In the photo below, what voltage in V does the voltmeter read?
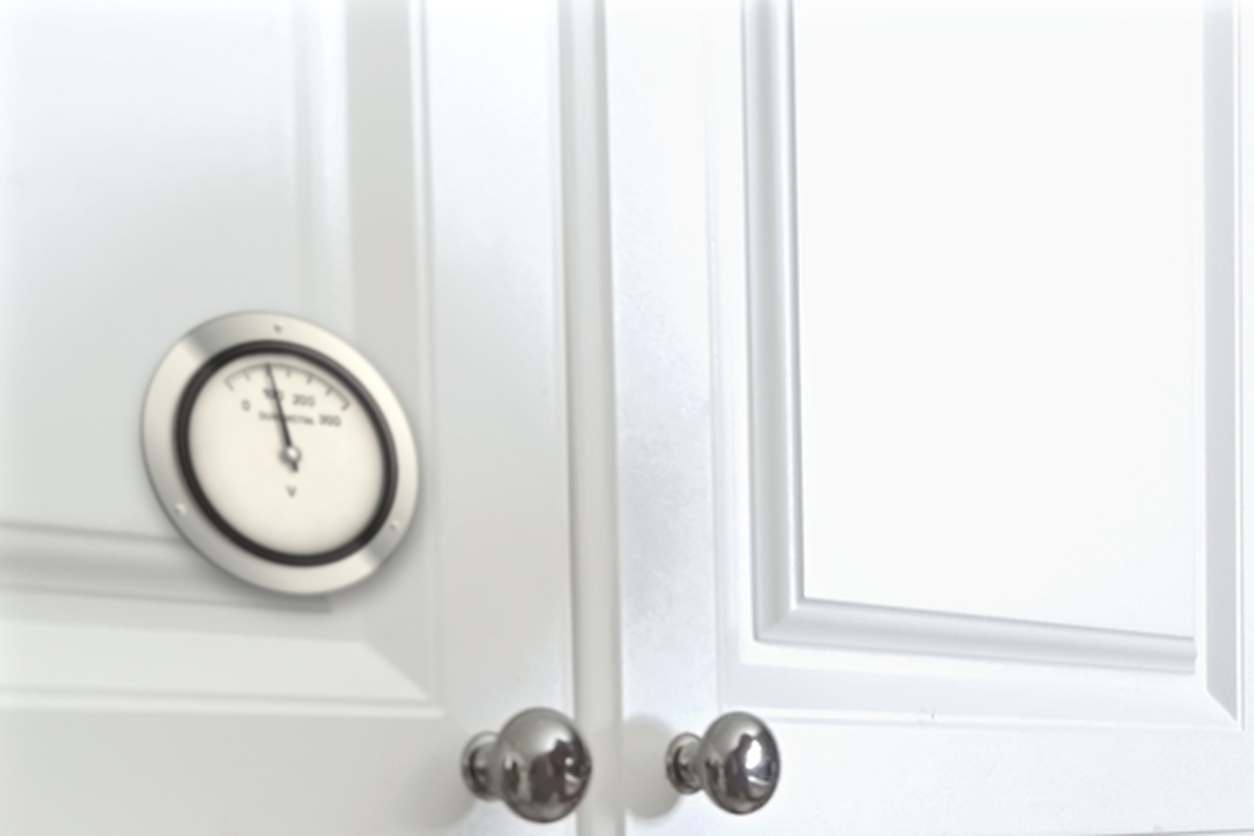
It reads 100 V
